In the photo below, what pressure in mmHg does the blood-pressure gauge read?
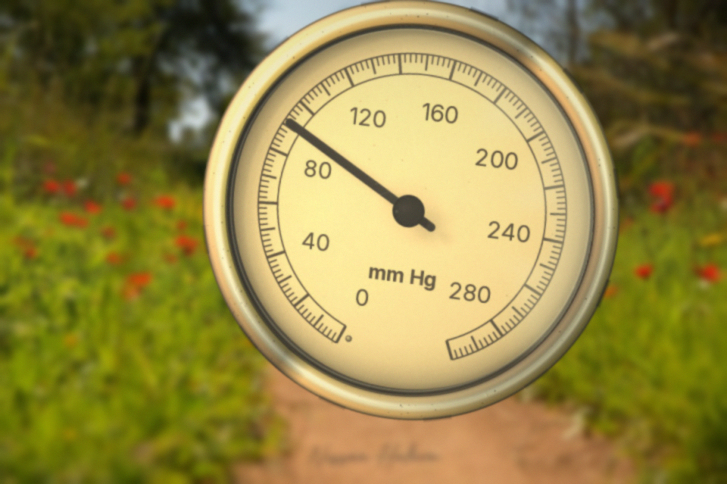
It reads 92 mmHg
